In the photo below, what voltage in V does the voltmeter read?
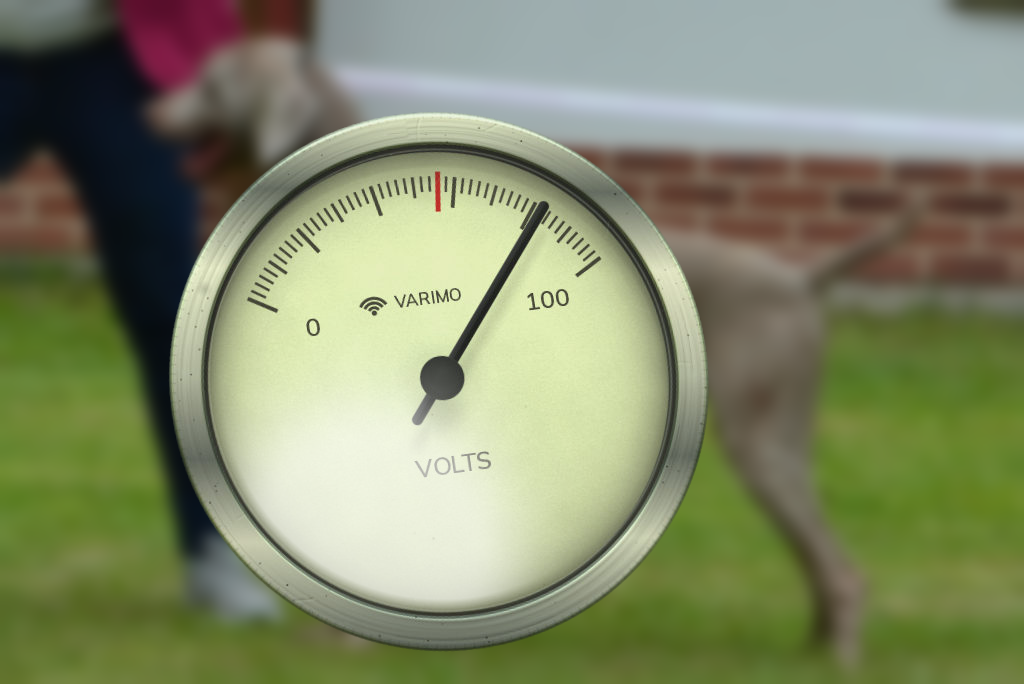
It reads 82 V
